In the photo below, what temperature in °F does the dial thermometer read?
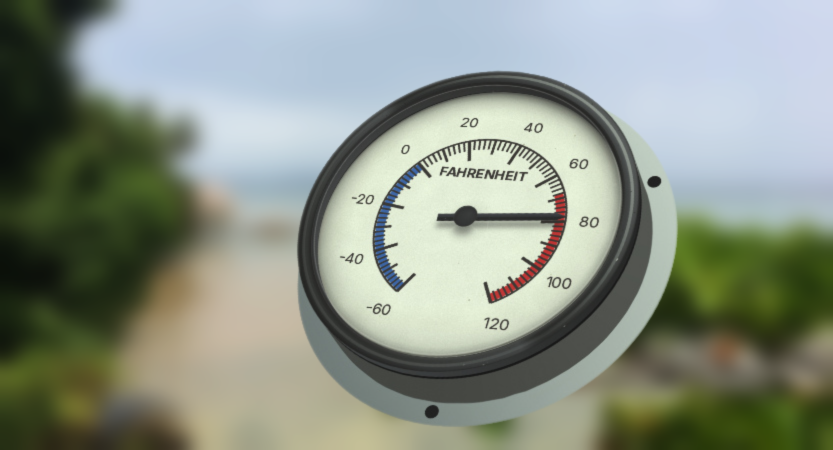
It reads 80 °F
